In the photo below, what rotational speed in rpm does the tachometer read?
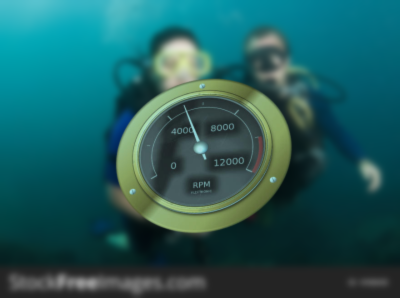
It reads 5000 rpm
